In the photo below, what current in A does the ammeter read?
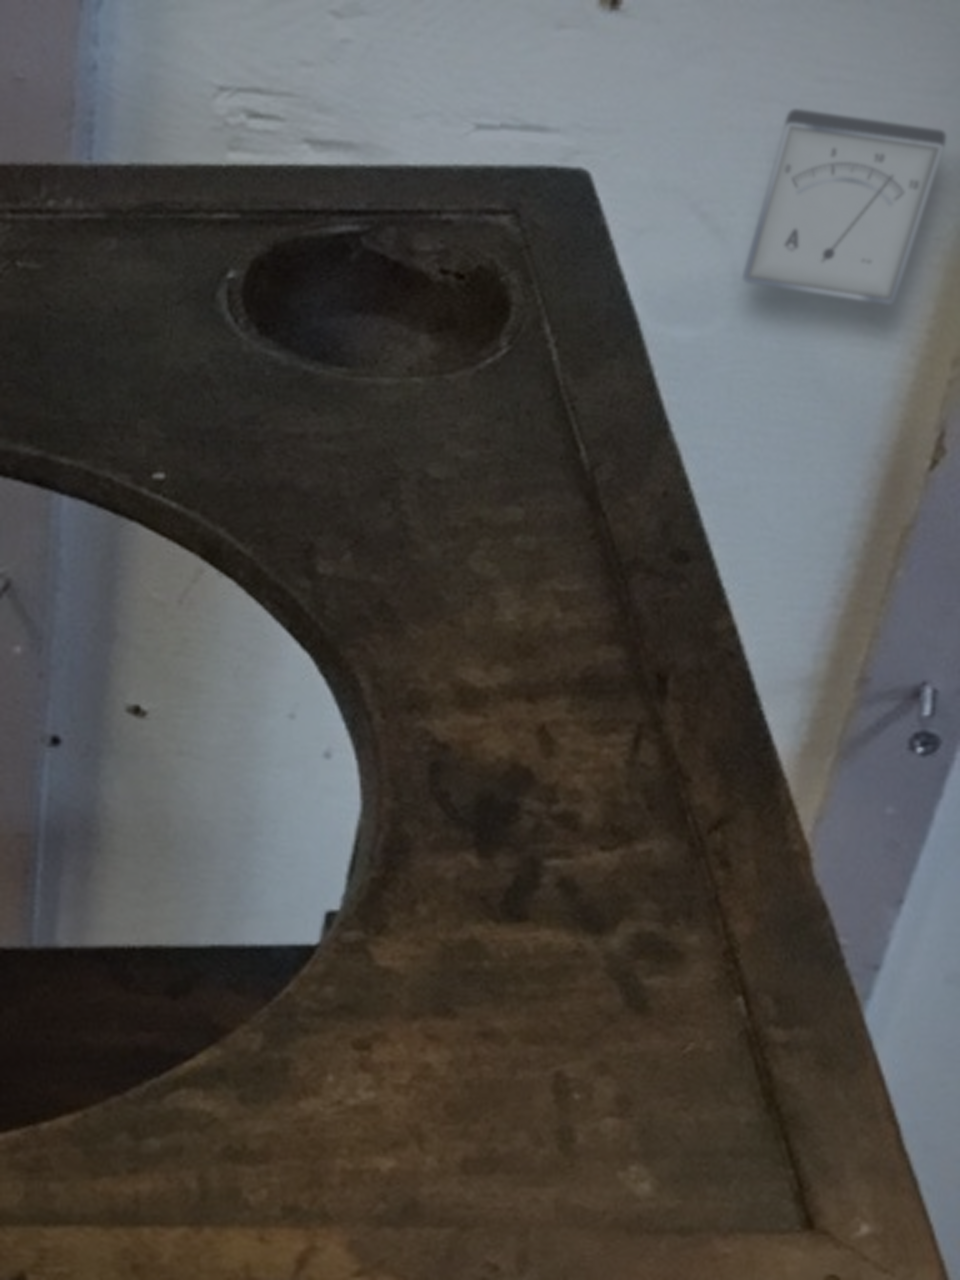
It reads 12.5 A
